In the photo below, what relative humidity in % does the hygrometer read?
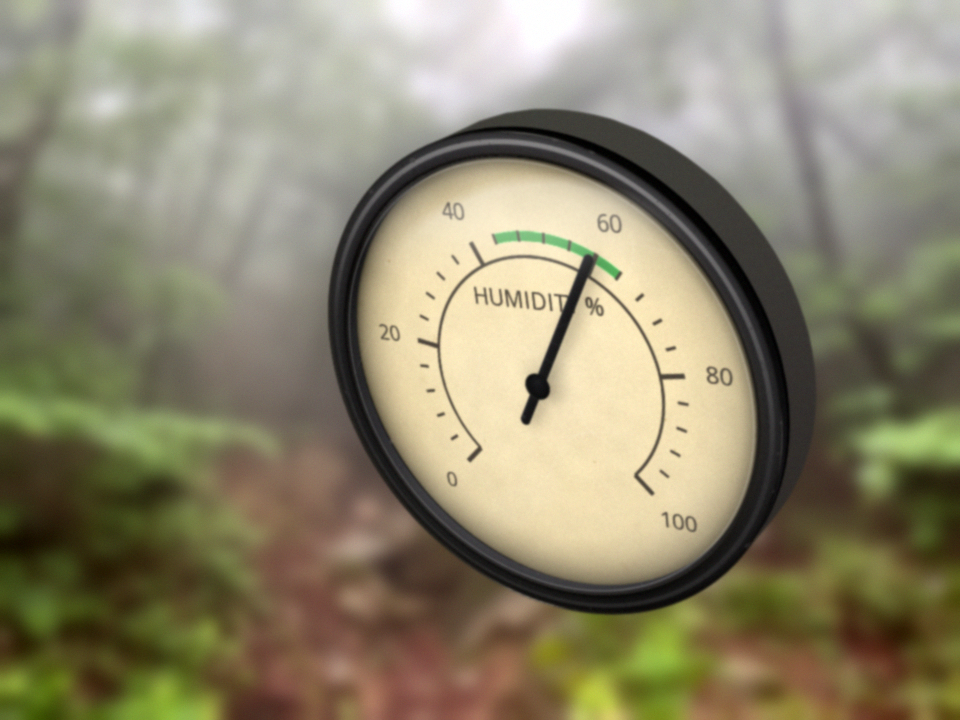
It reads 60 %
